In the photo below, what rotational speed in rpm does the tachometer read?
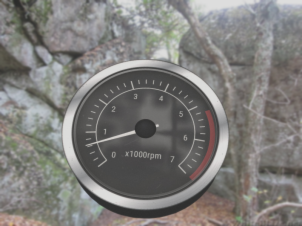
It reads 600 rpm
